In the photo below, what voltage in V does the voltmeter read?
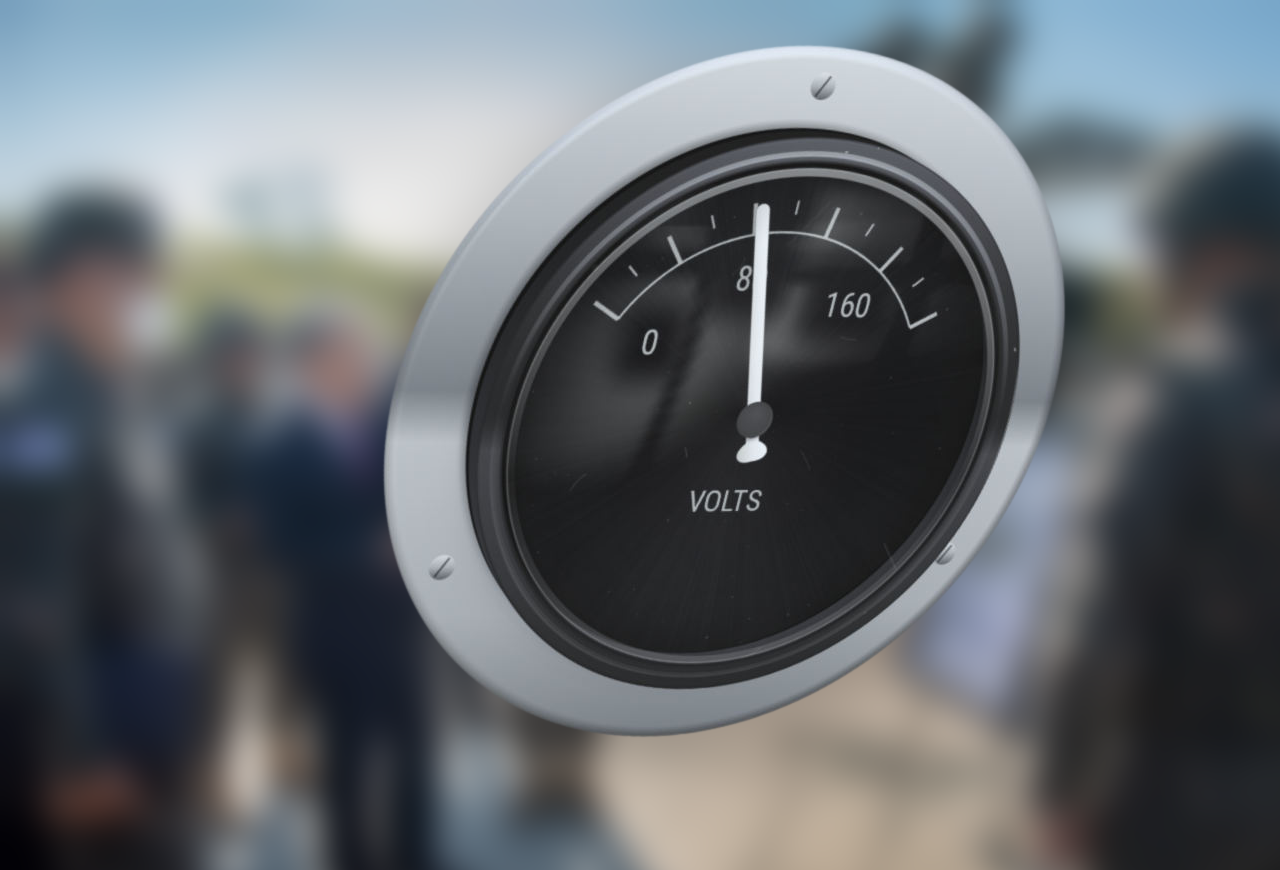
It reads 80 V
